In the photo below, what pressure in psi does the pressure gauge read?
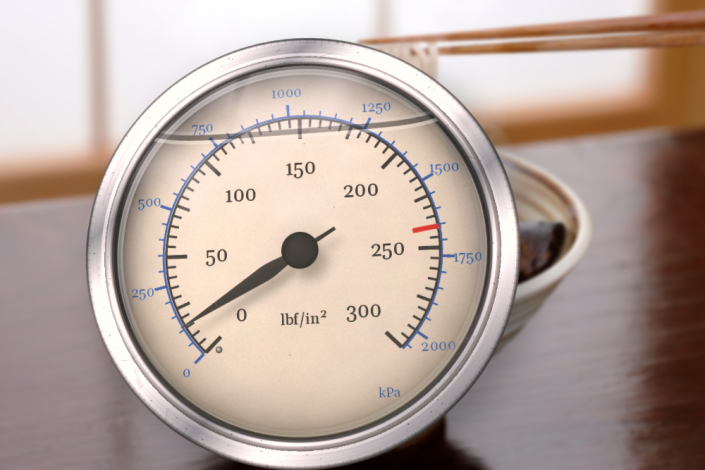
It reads 15 psi
